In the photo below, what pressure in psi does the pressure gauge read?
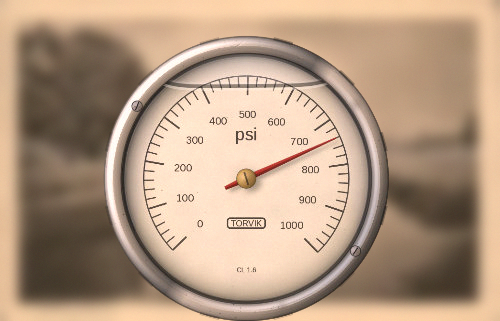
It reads 740 psi
